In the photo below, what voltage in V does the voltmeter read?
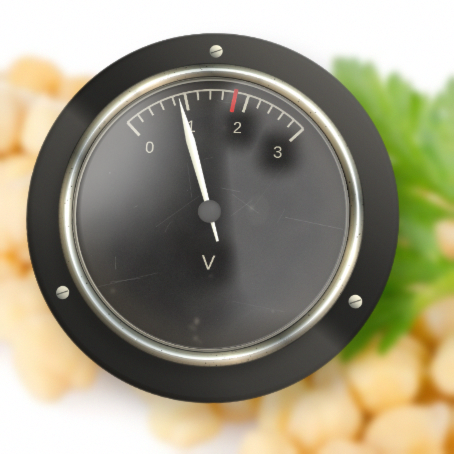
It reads 0.9 V
